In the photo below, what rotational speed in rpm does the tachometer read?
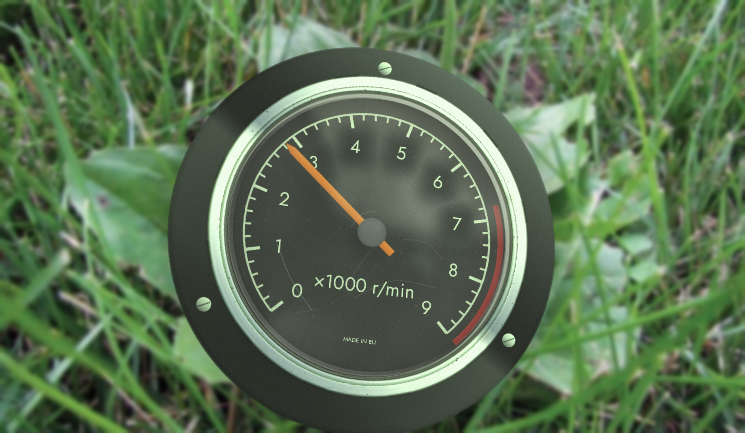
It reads 2800 rpm
